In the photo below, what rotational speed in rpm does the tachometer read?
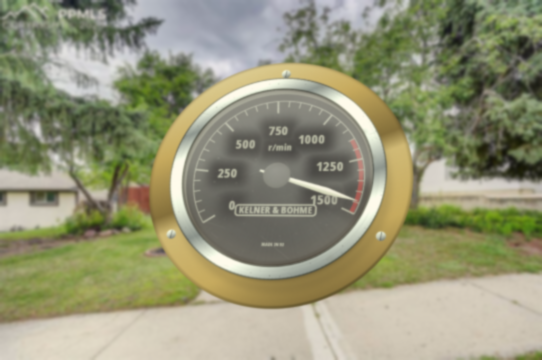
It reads 1450 rpm
